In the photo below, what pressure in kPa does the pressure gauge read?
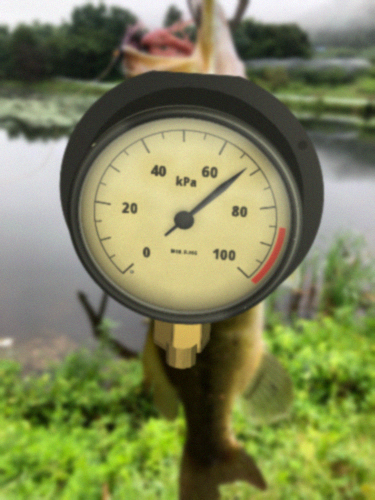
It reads 67.5 kPa
